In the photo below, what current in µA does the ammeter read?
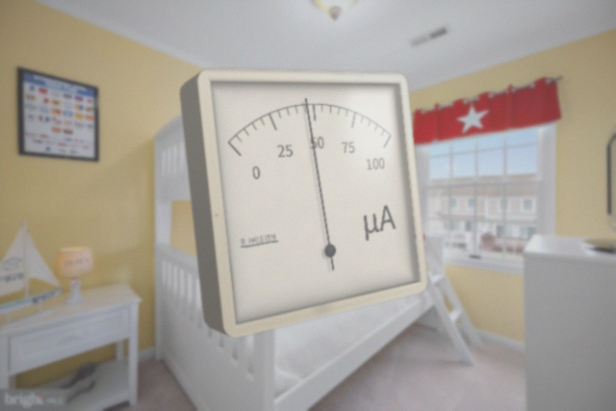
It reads 45 µA
